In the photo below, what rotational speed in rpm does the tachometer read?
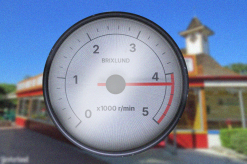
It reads 4200 rpm
